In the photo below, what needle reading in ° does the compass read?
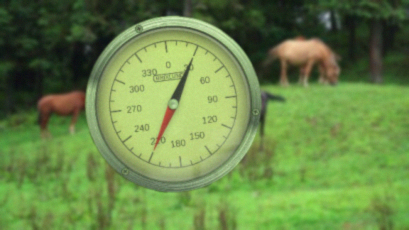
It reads 210 °
